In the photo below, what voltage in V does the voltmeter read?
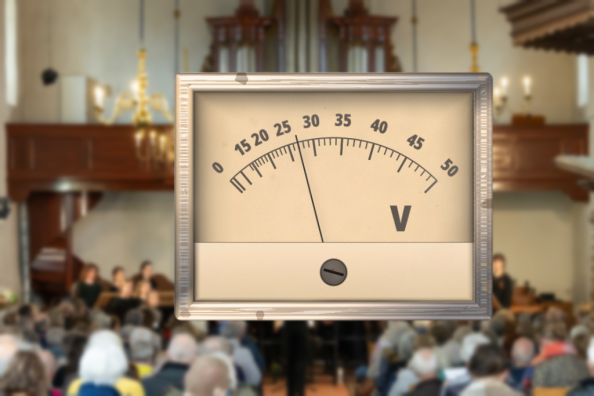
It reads 27 V
